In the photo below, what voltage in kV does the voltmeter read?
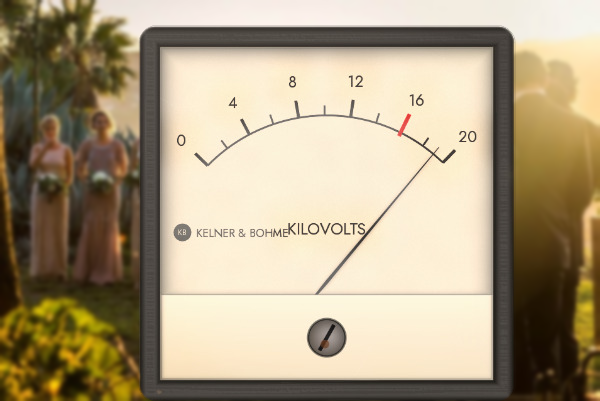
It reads 19 kV
